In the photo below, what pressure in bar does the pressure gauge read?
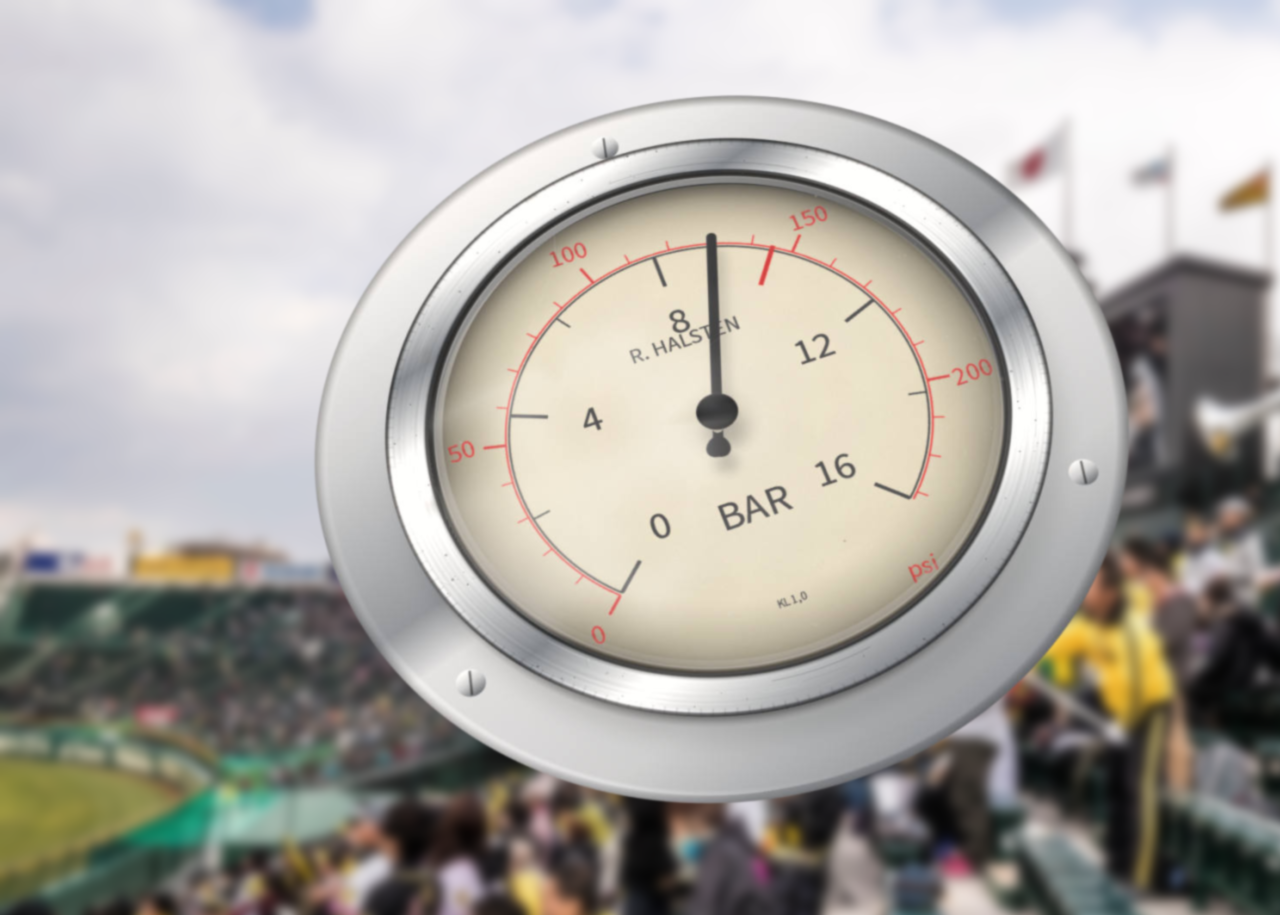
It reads 9 bar
